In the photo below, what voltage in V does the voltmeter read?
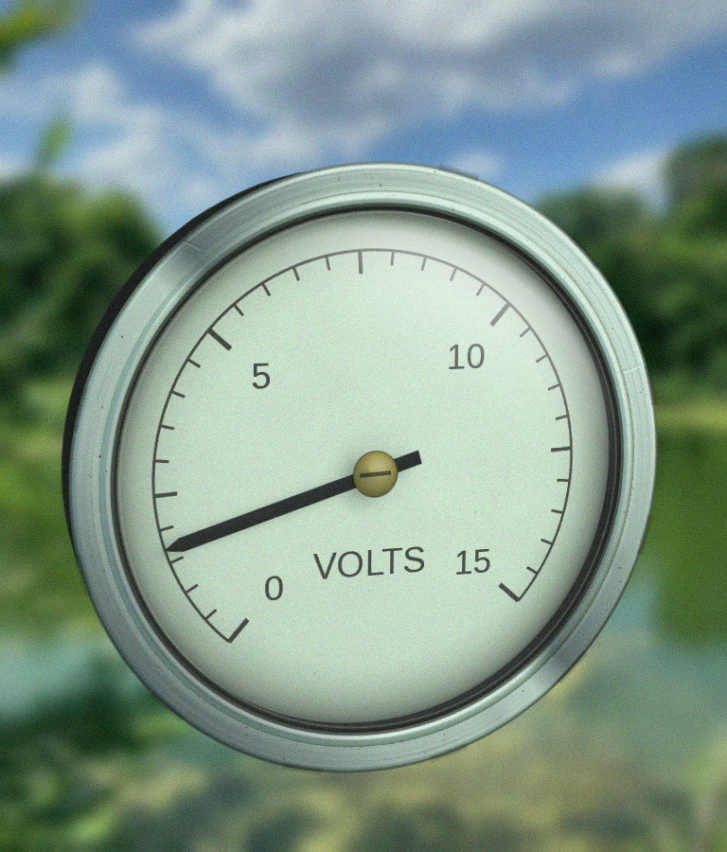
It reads 1.75 V
